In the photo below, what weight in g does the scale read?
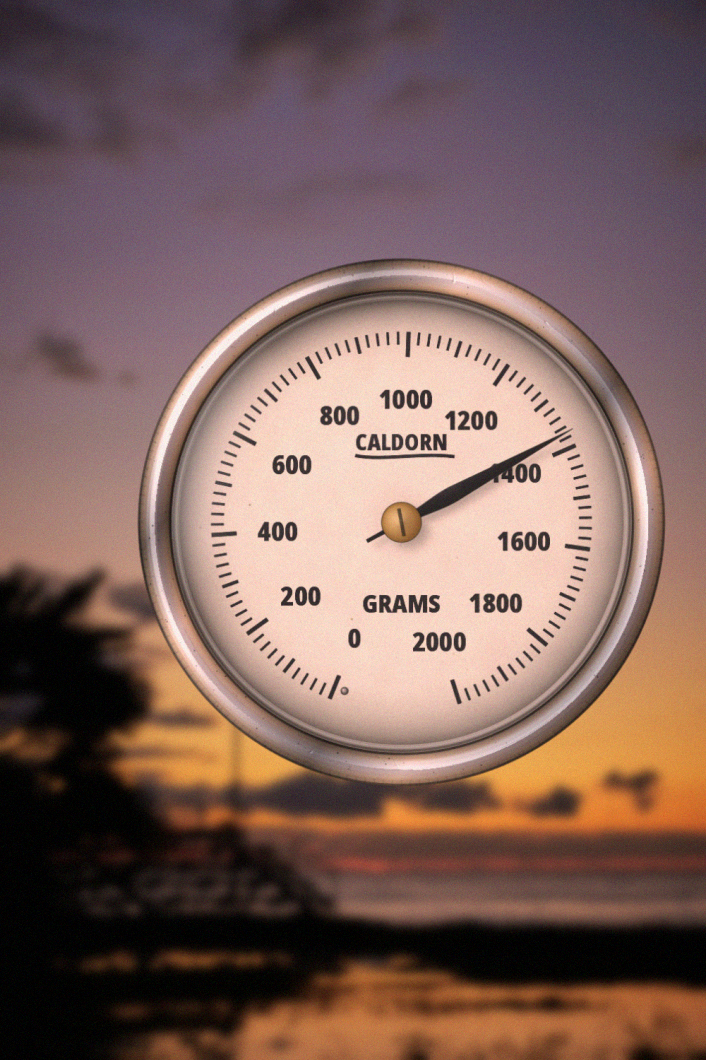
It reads 1370 g
